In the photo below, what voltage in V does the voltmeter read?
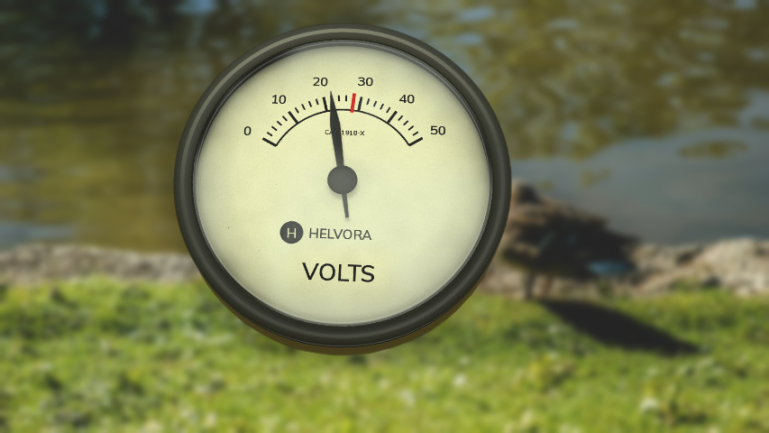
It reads 22 V
